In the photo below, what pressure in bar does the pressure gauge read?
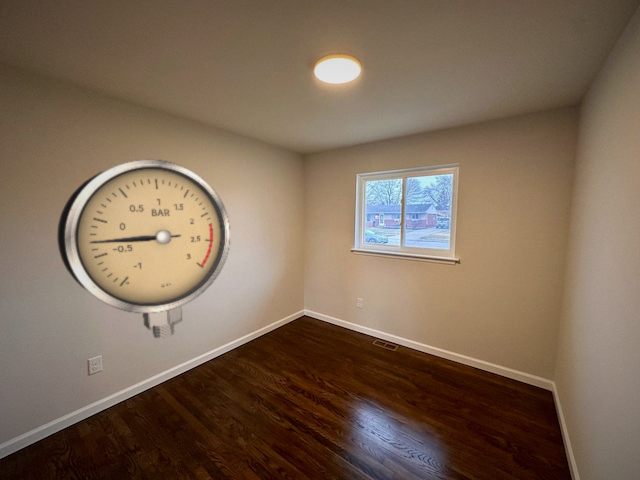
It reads -0.3 bar
